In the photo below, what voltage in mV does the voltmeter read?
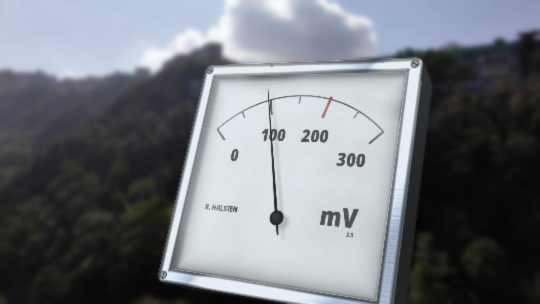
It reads 100 mV
